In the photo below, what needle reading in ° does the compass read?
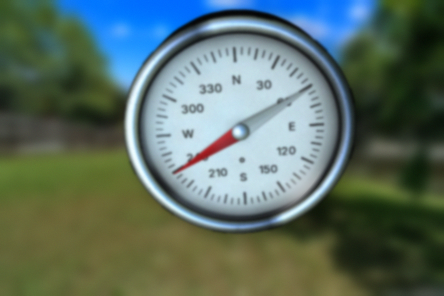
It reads 240 °
